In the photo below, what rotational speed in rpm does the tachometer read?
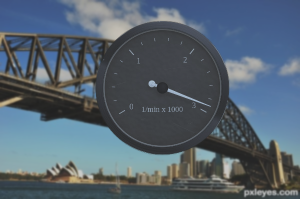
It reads 2900 rpm
